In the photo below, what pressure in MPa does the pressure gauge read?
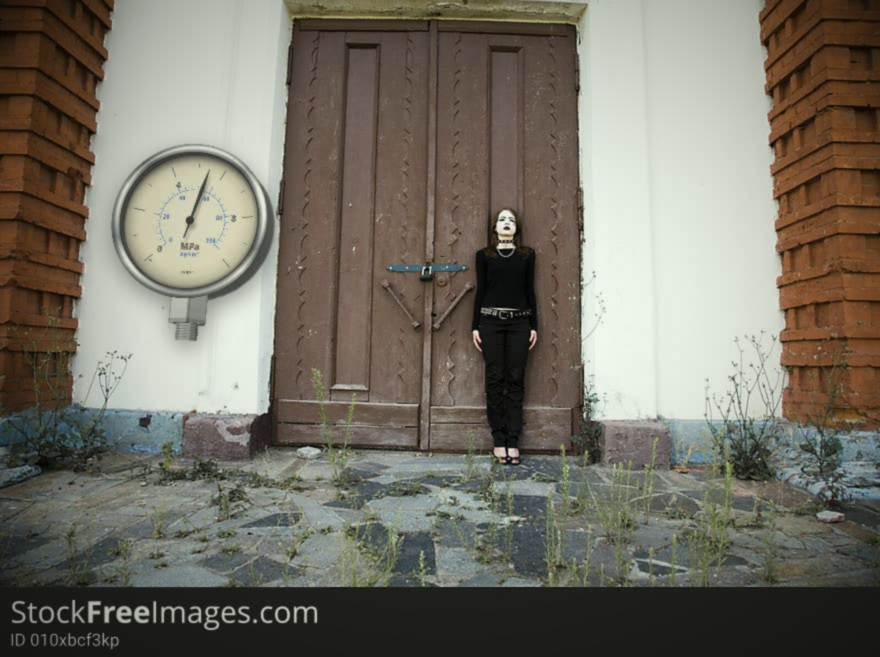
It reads 5.5 MPa
